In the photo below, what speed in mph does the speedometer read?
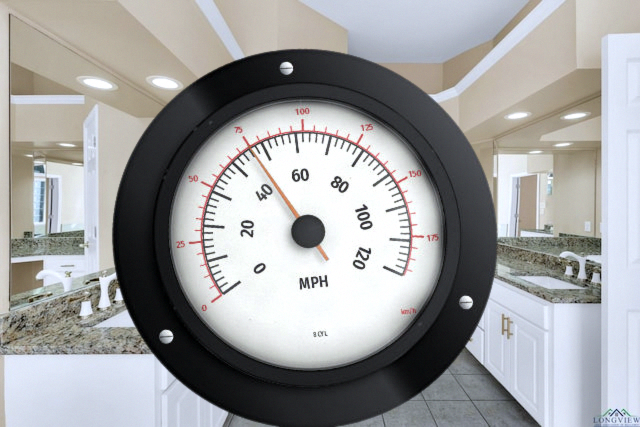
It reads 46 mph
